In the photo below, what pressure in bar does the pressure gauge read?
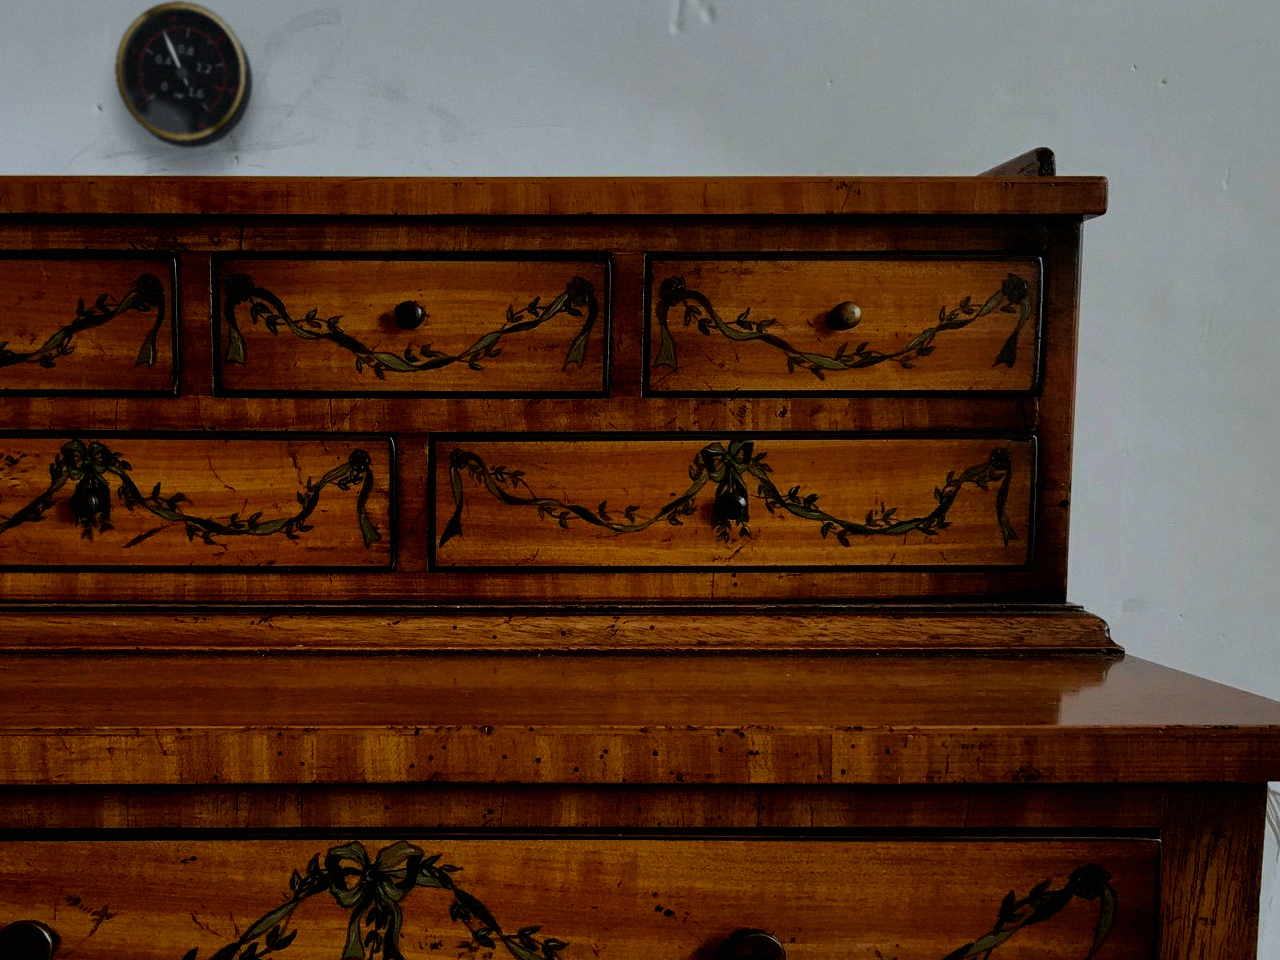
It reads 0.6 bar
